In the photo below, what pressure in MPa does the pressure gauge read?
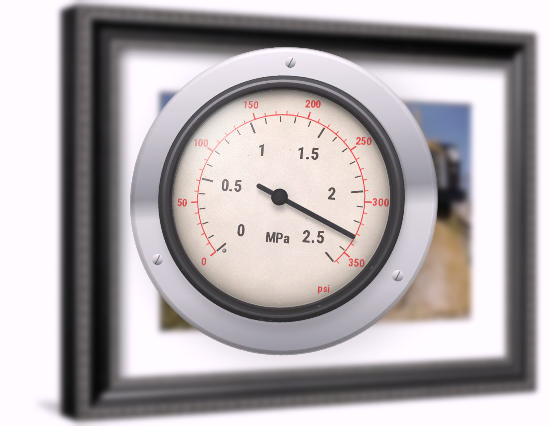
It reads 2.3 MPa
